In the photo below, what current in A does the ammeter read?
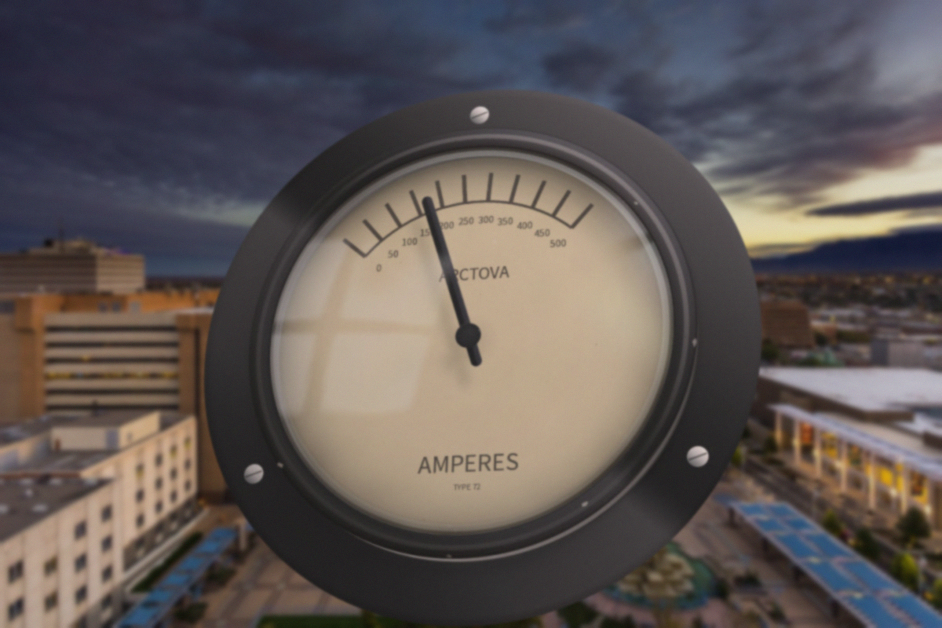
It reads 175 A
